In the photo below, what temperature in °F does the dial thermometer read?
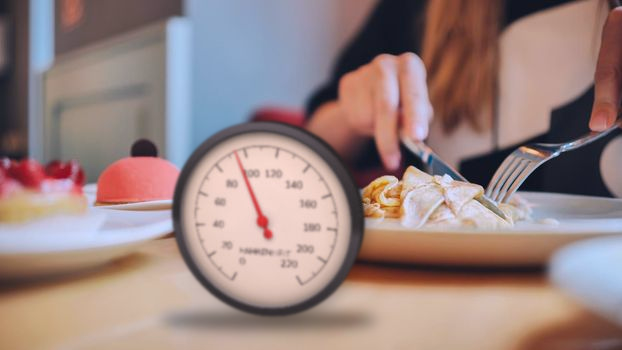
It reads 95 °F
